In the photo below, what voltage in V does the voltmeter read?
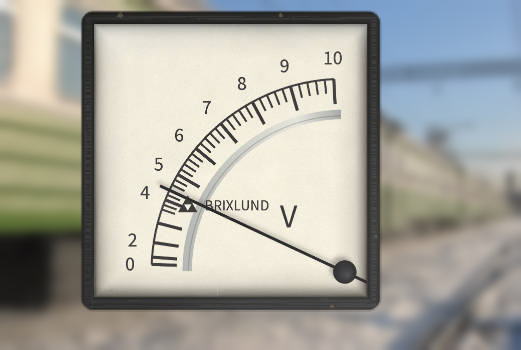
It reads 4.4 V
